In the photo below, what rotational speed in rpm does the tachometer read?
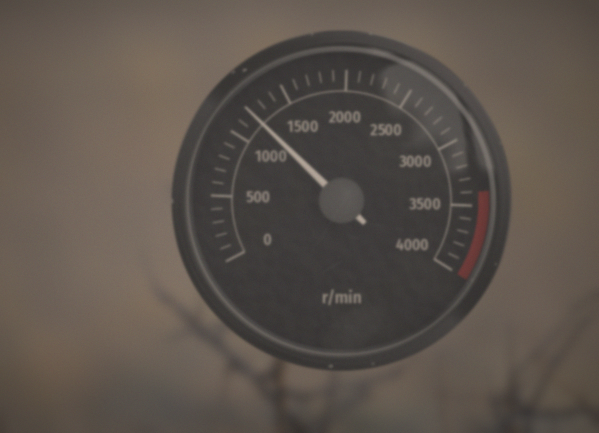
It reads 1200 rpm
